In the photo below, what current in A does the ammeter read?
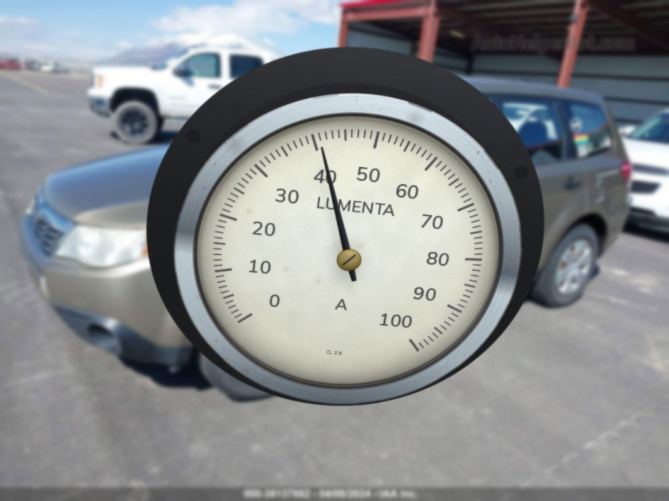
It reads 41 A
